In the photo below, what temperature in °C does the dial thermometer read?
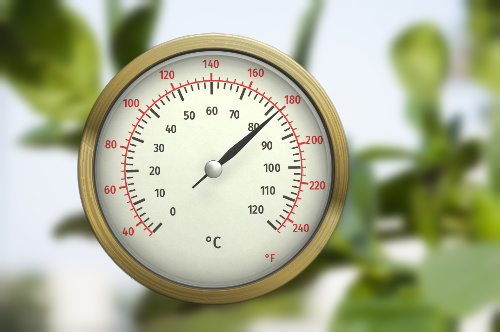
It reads 82 °C
